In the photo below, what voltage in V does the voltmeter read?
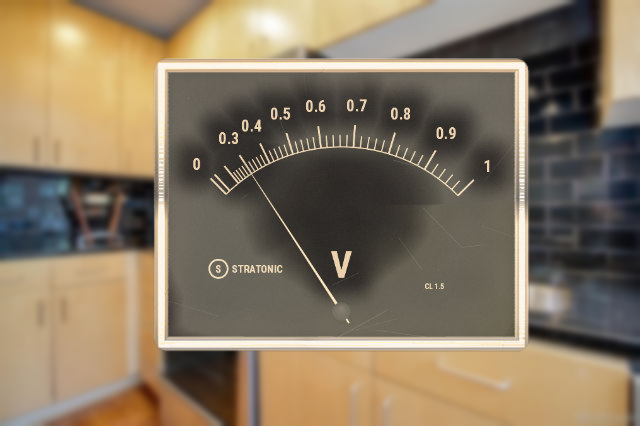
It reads 0.3 V
